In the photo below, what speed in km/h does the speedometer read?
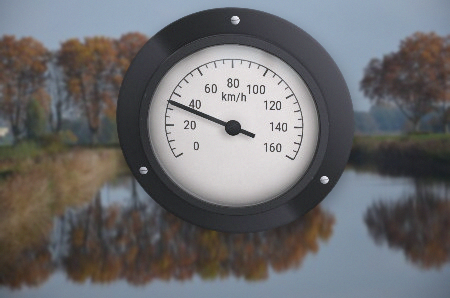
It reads 35 km/h
